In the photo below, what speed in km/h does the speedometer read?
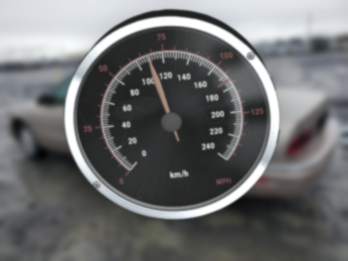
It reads 110 km/h
